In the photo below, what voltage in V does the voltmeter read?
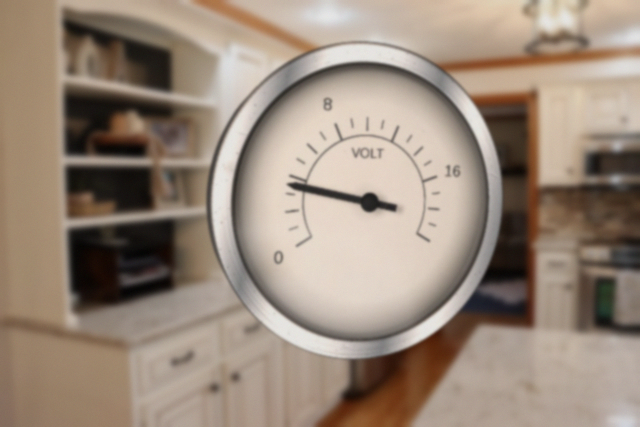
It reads 3.5 V
